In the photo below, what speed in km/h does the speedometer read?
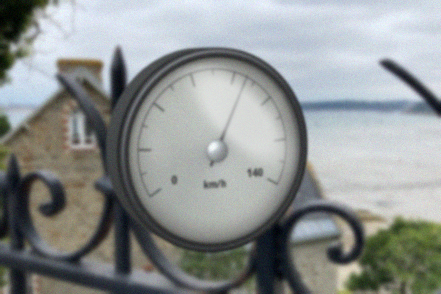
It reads 85 km/h
